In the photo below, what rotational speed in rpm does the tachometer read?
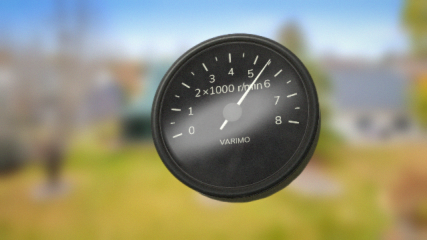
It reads 5500 rpm
